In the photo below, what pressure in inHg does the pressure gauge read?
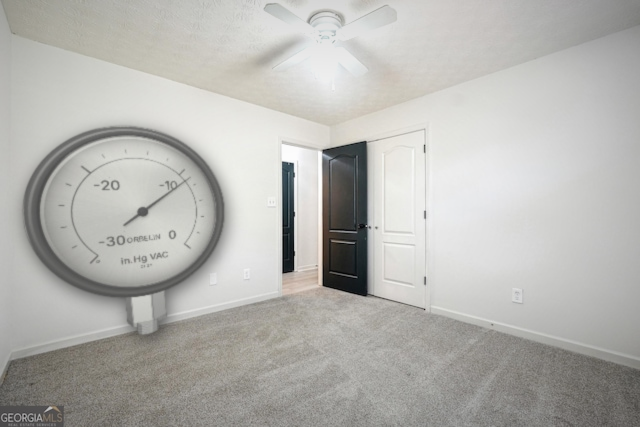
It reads -9 inHg
